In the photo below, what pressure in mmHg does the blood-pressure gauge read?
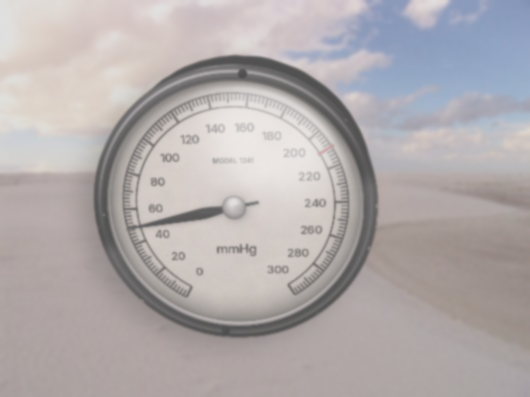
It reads 50 mmHg
